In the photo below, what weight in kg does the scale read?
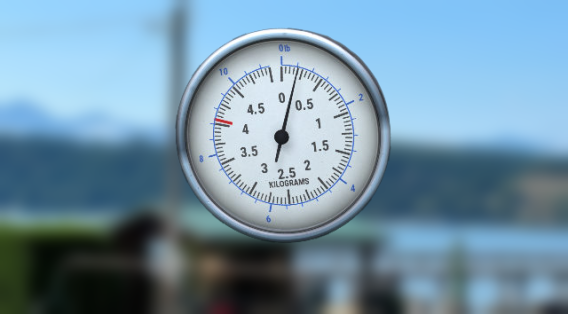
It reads 0.2 kg
